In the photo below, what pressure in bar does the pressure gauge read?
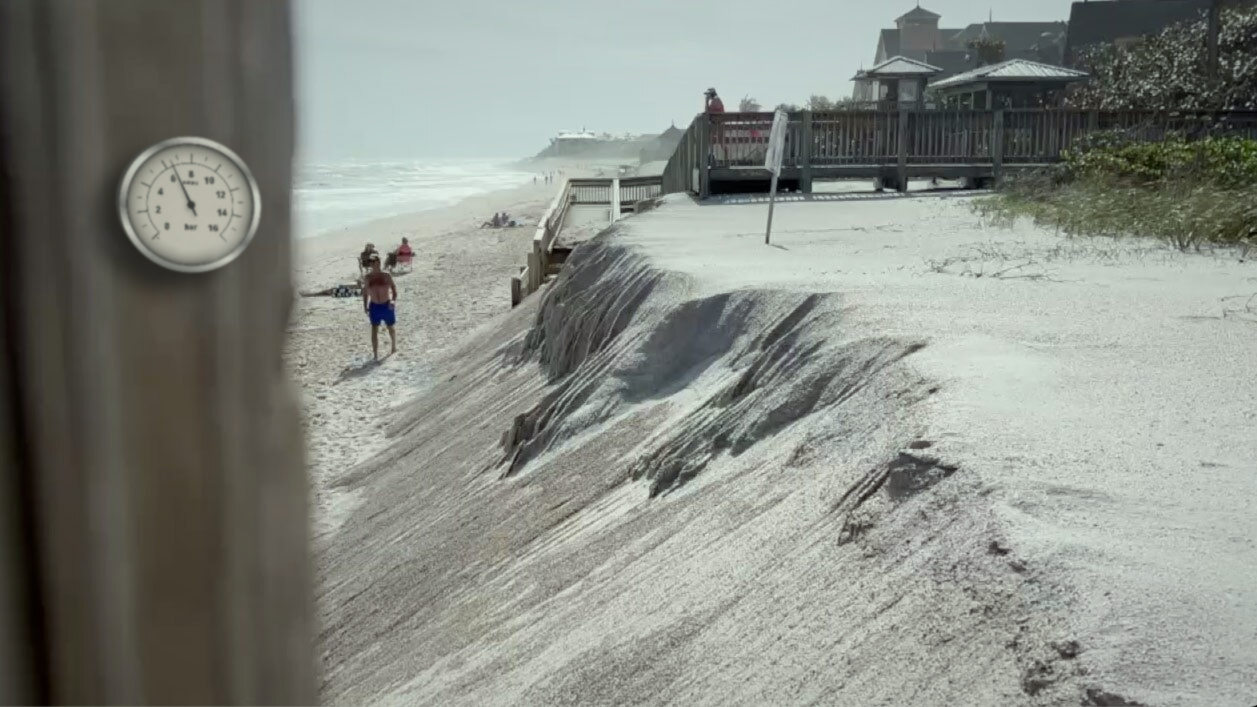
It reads 6.5 bar
